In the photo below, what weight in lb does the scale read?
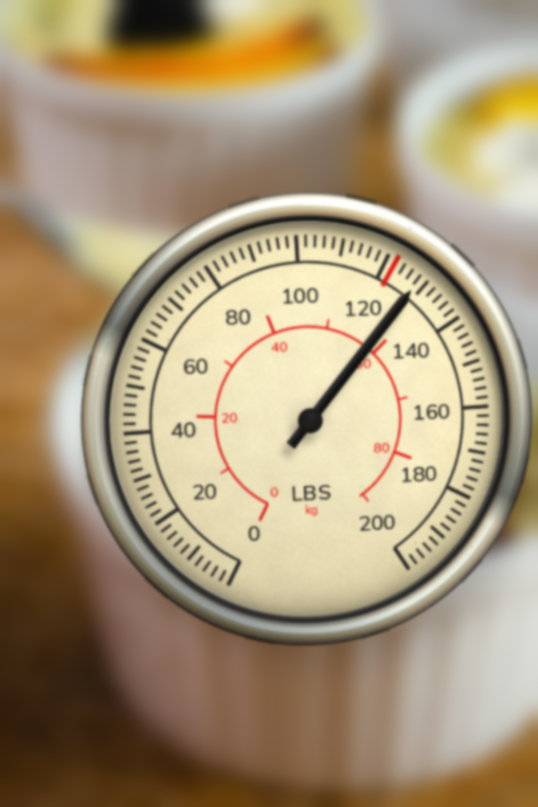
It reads 128 lb
